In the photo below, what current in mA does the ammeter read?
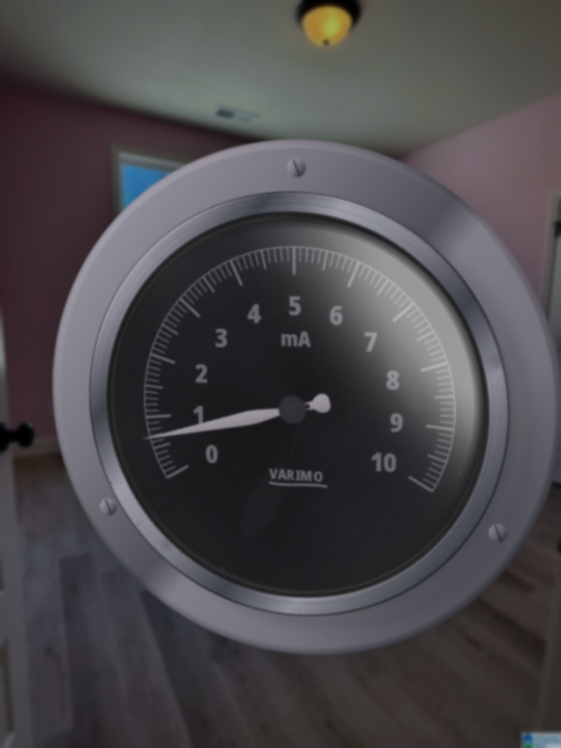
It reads 0.7 mA
